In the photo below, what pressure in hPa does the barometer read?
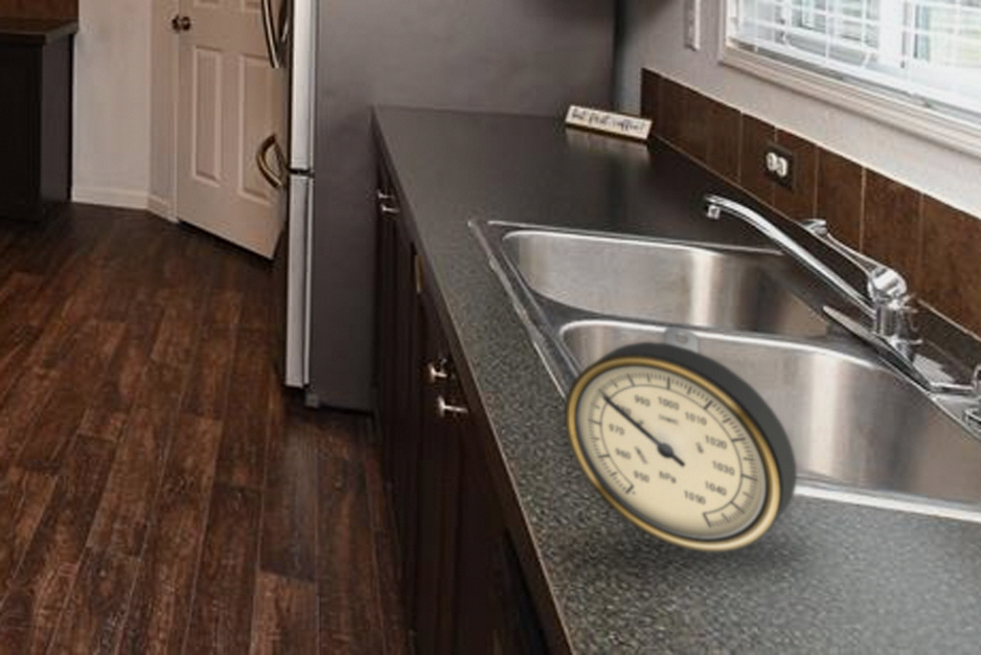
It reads 980 hPa
